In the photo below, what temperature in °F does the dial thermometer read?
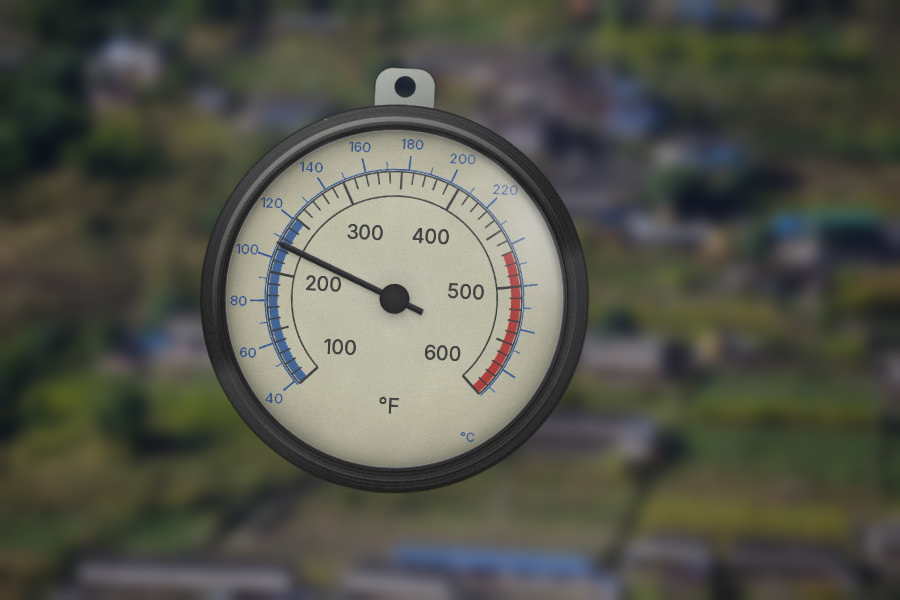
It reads 225 °F
